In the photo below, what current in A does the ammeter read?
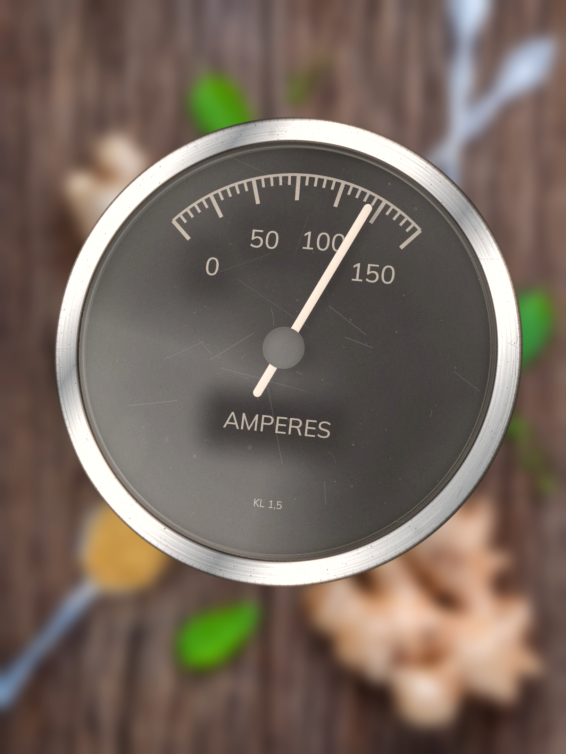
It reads 120 A
